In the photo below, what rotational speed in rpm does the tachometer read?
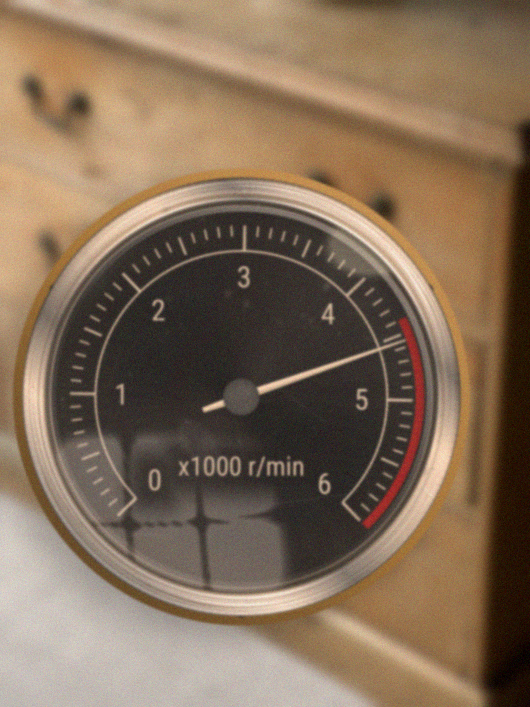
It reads 4550 rpm
